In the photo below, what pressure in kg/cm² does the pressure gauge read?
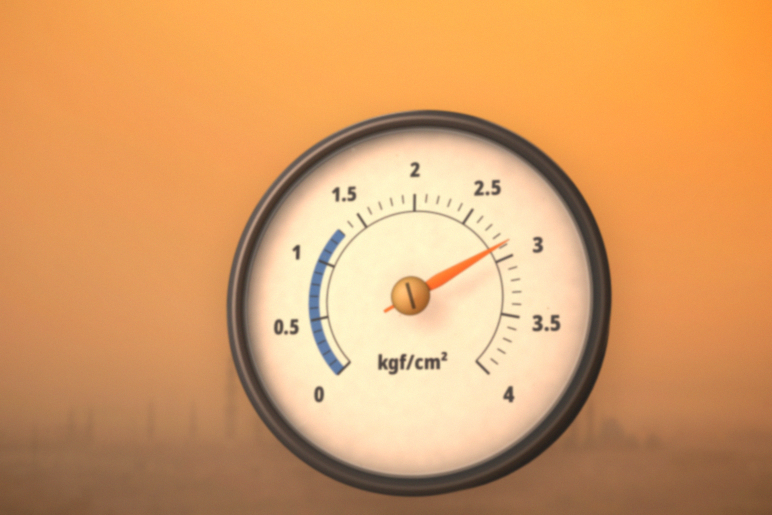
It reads 2.9 kg/cm²
